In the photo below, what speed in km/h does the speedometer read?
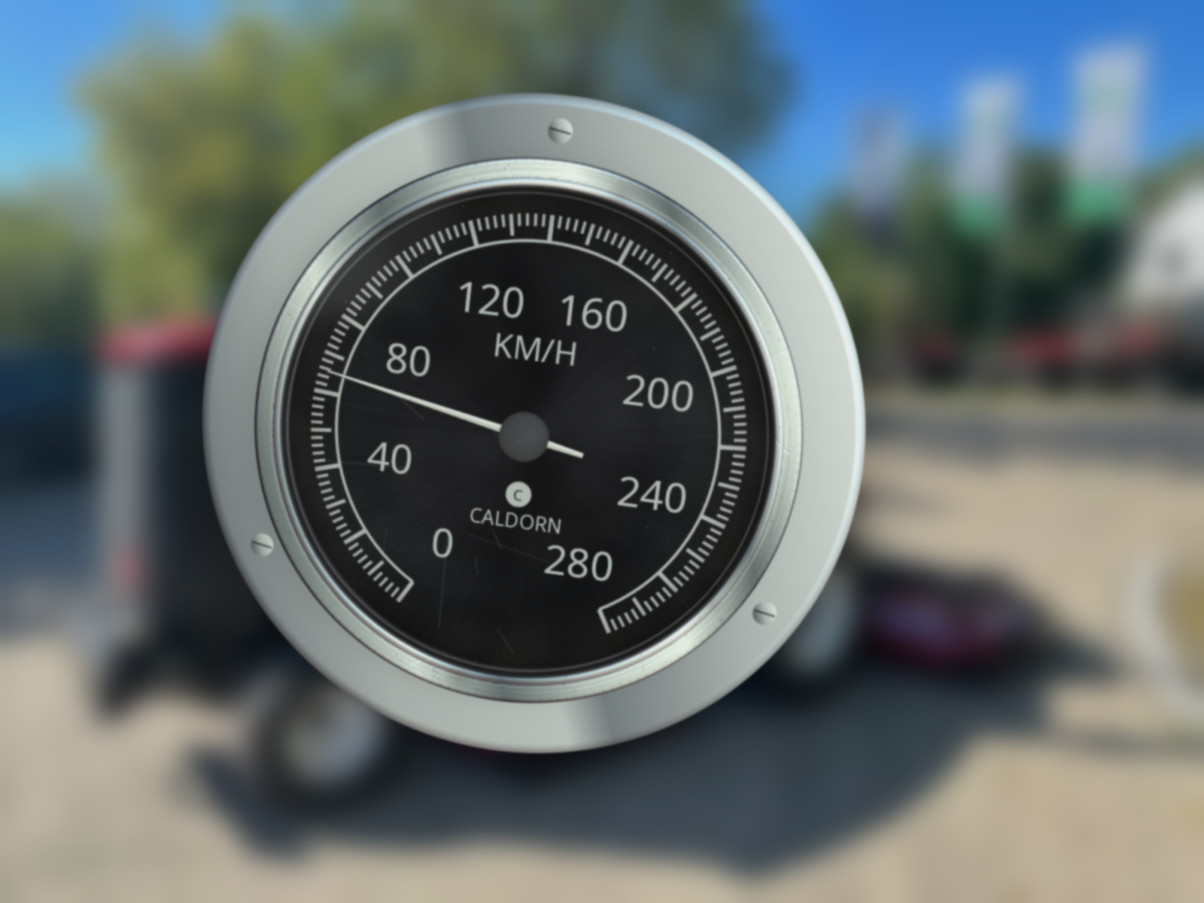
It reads 66 km/h
